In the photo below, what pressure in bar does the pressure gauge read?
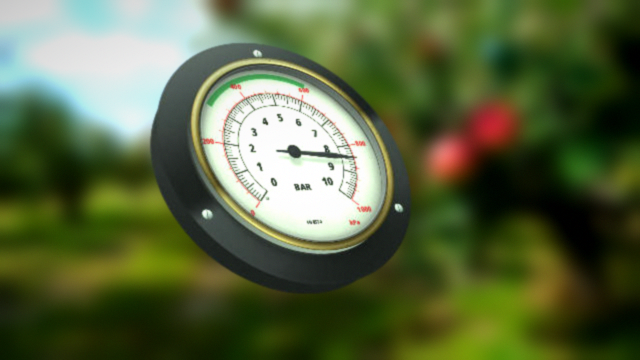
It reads 8.5 bar
